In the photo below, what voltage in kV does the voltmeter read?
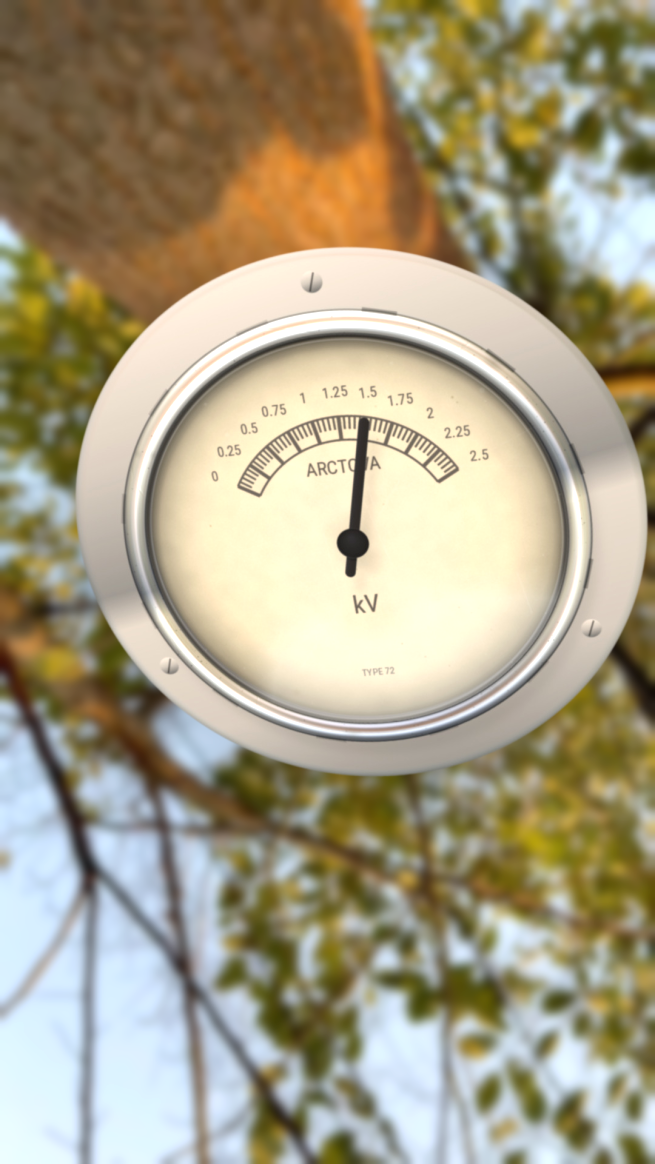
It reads 1.5 kV
